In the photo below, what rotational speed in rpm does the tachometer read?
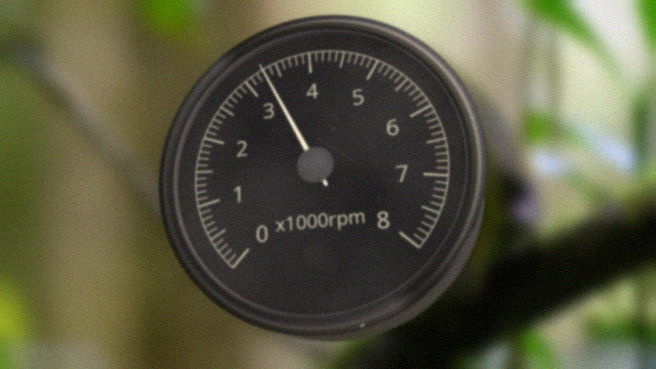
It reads 3300 rpm
